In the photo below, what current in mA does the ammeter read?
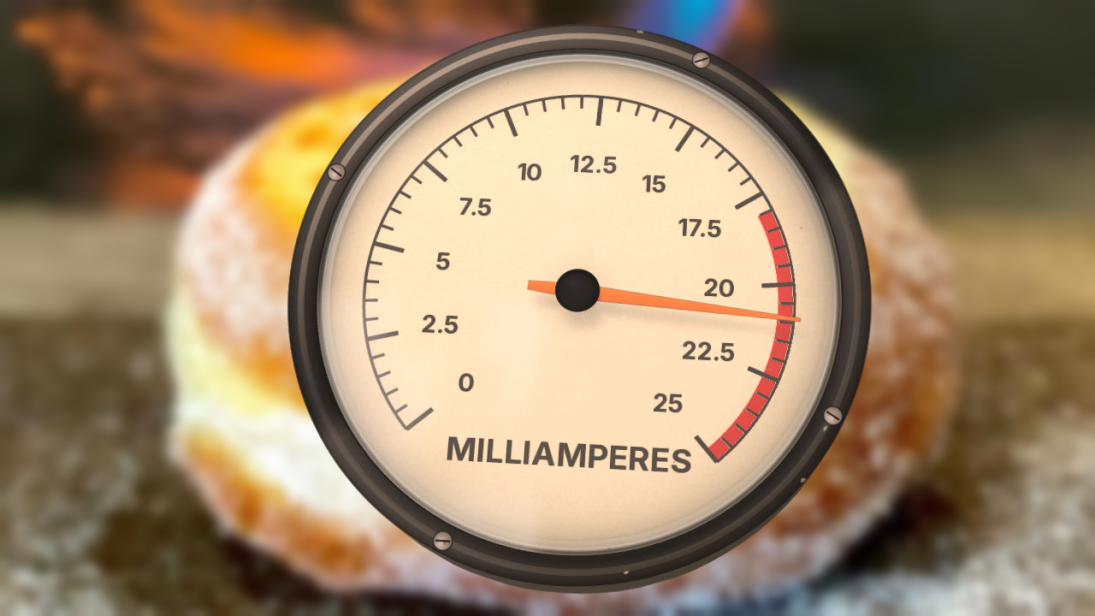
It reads 21 mA
